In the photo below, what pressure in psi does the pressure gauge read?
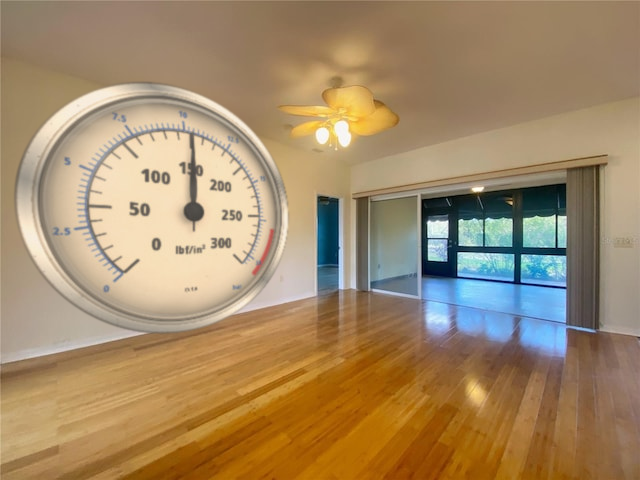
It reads 150 psi
